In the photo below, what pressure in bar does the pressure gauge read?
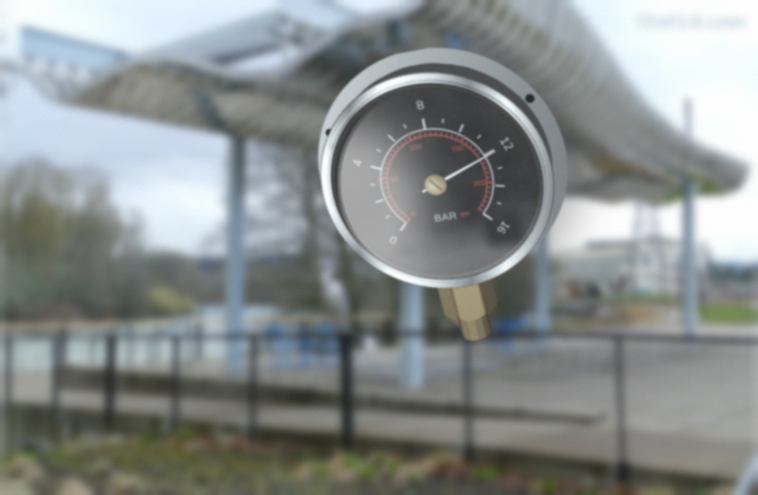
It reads 12 bar
